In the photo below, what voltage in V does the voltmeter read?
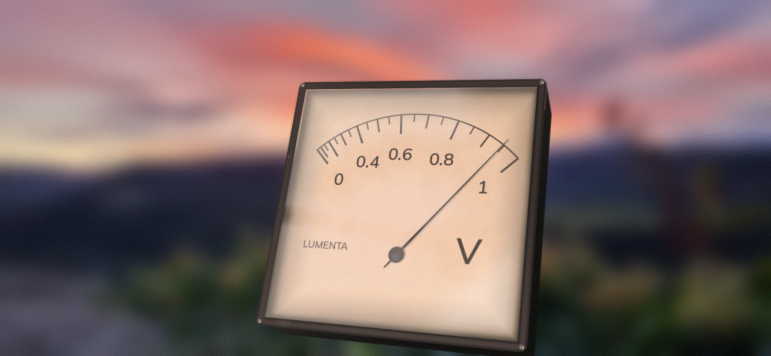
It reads 0.95 V
